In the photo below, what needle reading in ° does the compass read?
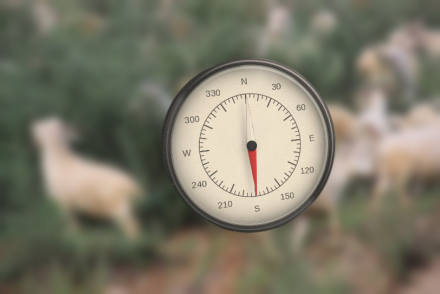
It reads 180 °
